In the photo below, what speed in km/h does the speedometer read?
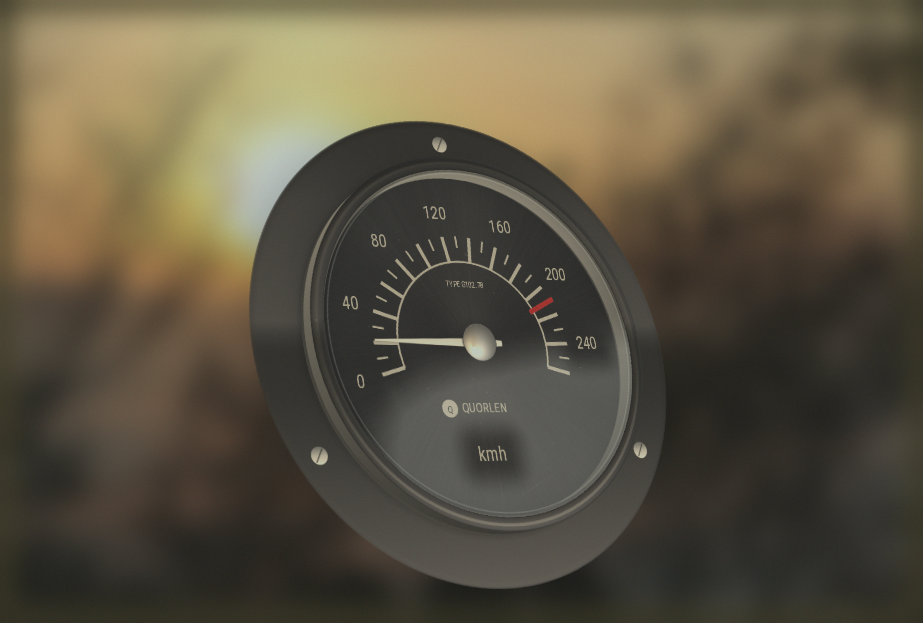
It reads 20 km/h
